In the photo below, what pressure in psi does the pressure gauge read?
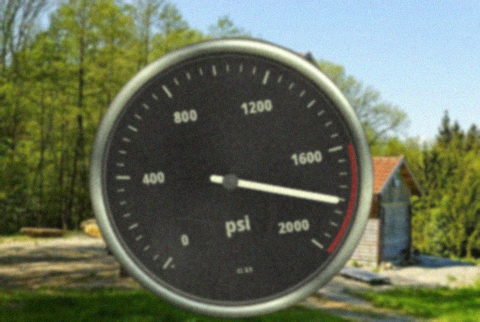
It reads 1800 psi
